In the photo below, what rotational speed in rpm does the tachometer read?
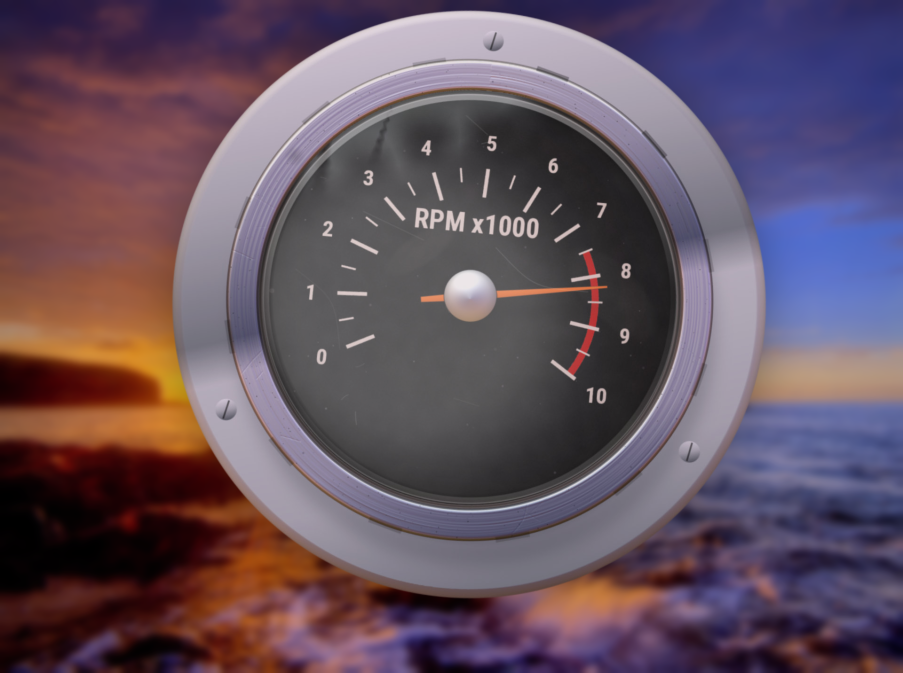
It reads 8250 rpm
